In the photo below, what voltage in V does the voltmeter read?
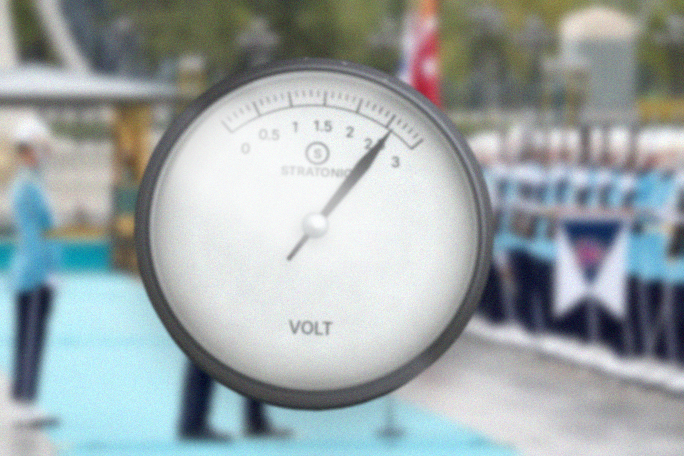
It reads 2.6 V
